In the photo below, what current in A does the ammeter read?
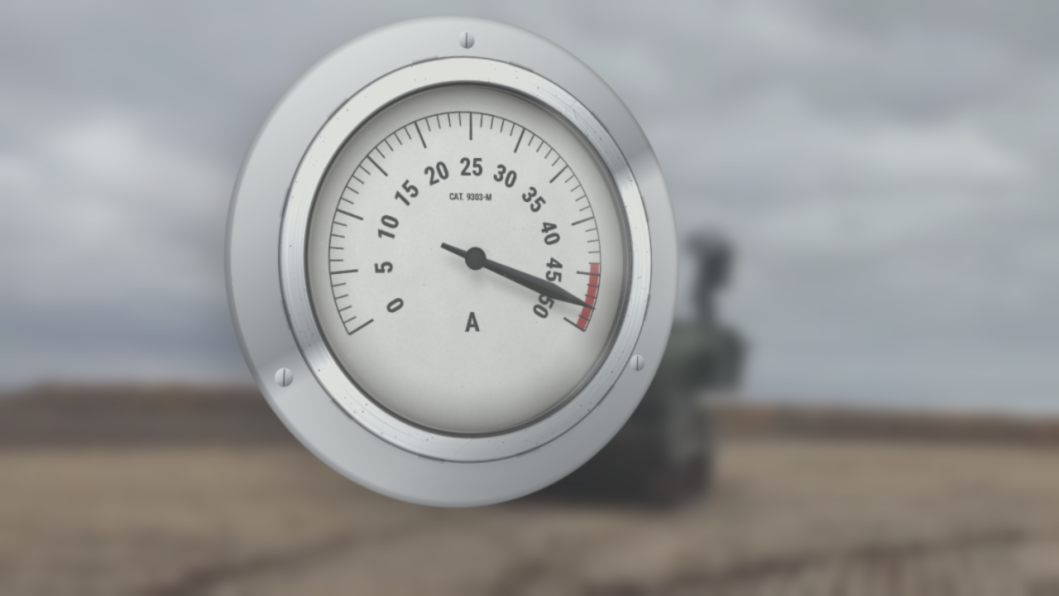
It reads 48 A
